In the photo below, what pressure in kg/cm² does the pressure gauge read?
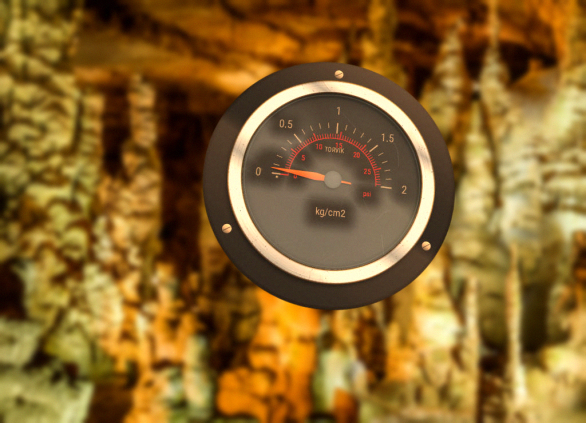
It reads 0.05 kg/cm²
